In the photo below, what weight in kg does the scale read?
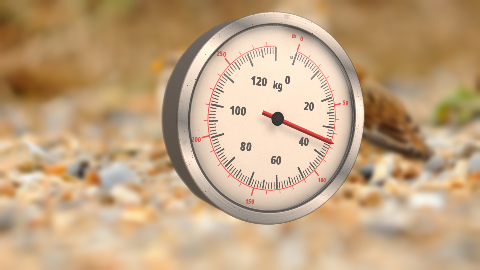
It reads 35 kg
